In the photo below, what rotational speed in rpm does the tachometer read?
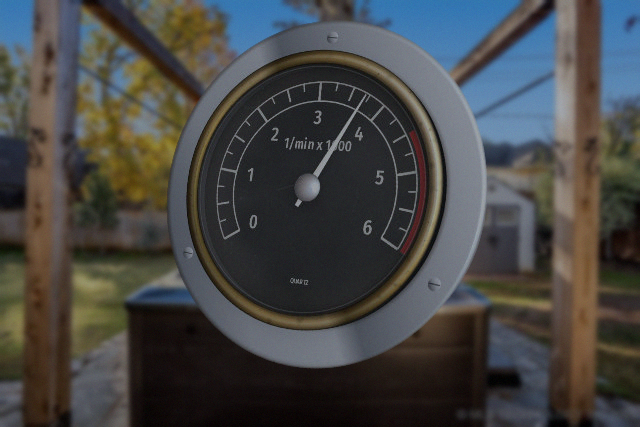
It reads 3750 rpm
